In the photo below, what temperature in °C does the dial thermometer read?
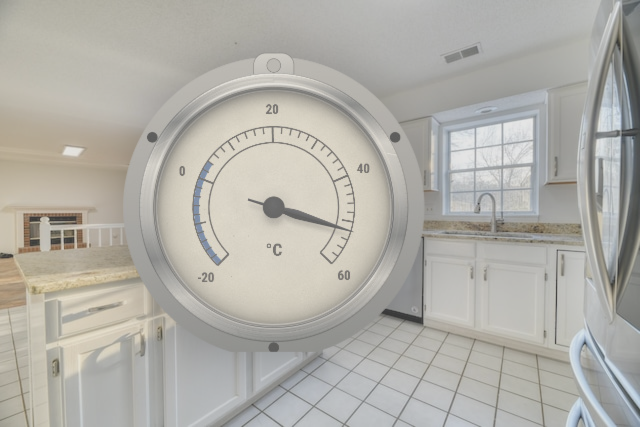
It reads 52 °C
